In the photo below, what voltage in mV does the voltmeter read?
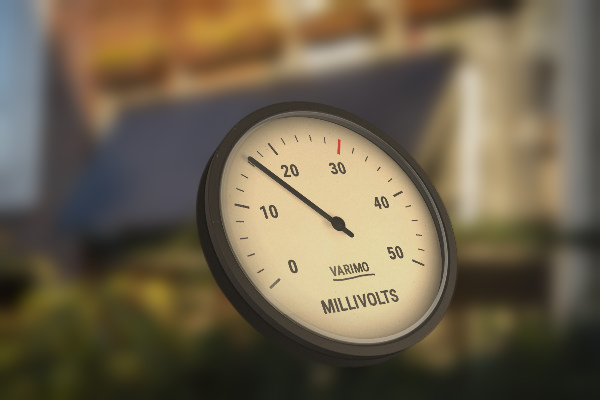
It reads 16 mV
